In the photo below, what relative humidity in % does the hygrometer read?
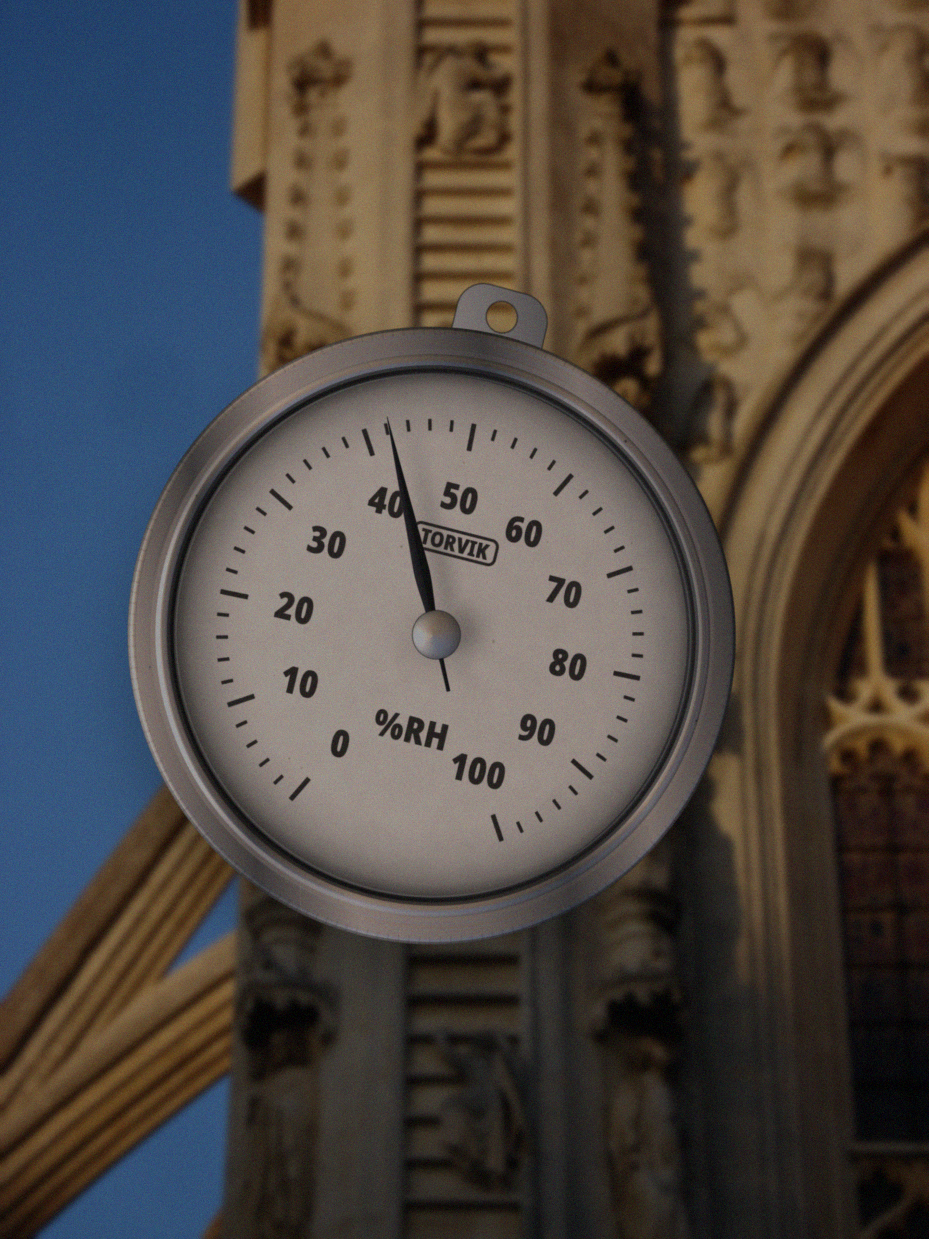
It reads 42 %
